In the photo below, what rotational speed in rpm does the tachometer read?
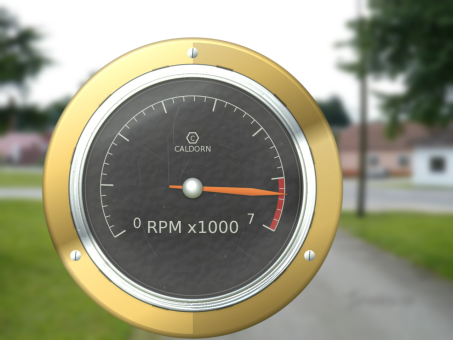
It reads 6300 rpm
